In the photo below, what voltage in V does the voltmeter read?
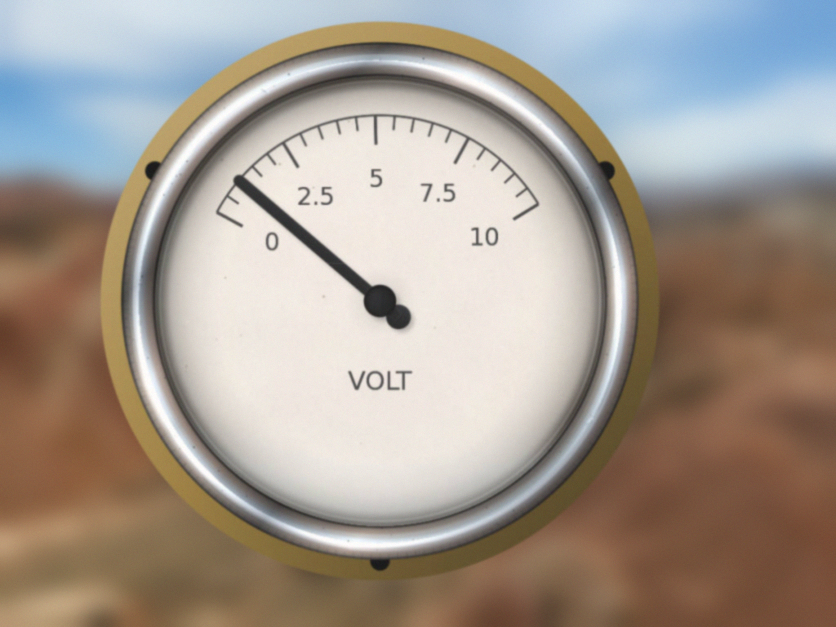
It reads 1 V
